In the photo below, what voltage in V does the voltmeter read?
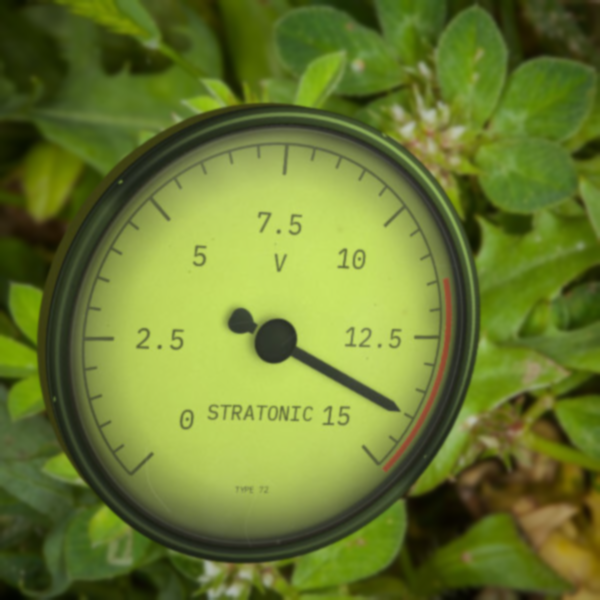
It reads 14 V
